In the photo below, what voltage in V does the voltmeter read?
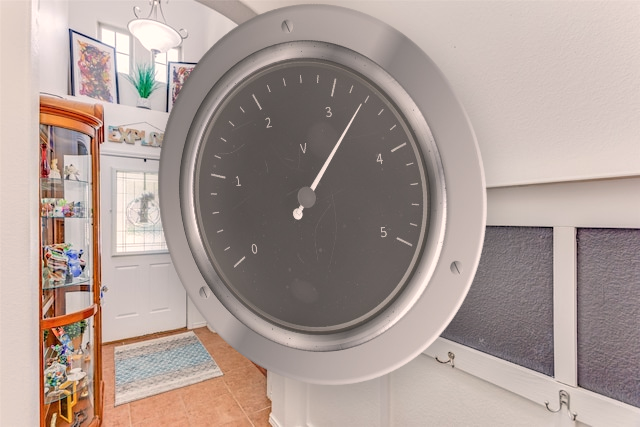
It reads 3.4 V
